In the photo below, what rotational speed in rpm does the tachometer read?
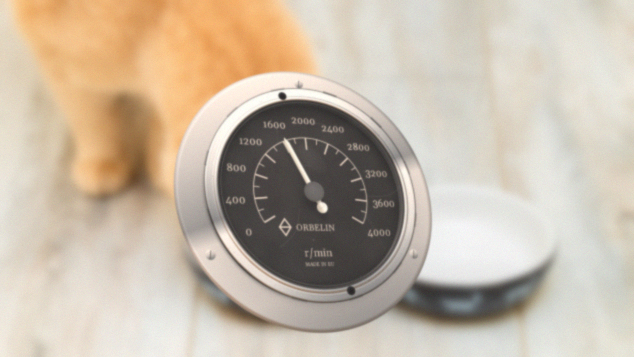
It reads 1600 rpm
